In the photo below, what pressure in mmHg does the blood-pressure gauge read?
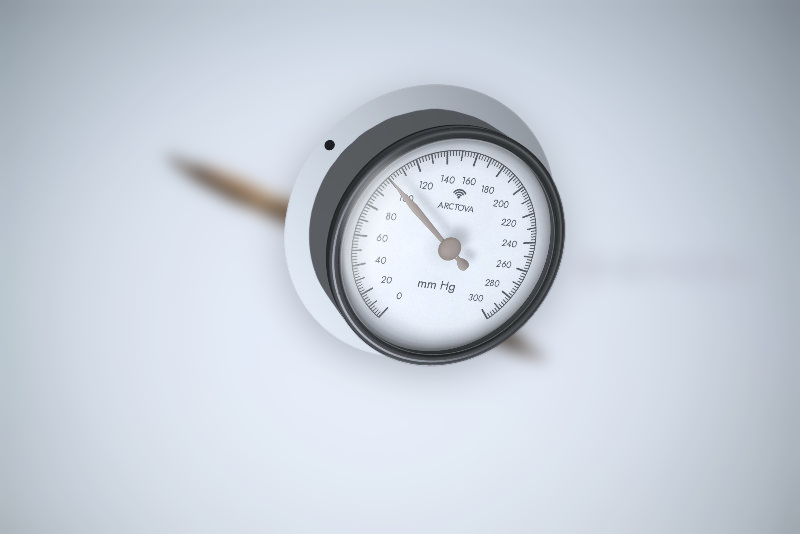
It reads 100 mmHg
